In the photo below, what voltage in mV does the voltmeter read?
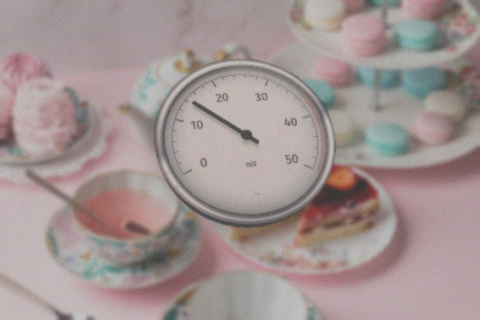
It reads 14 mV
